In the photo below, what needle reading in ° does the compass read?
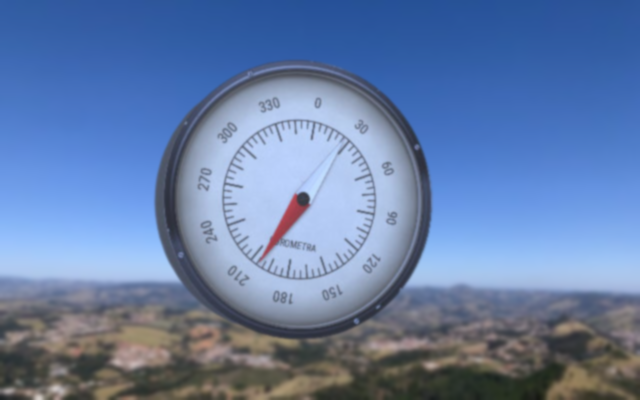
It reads 205 °
